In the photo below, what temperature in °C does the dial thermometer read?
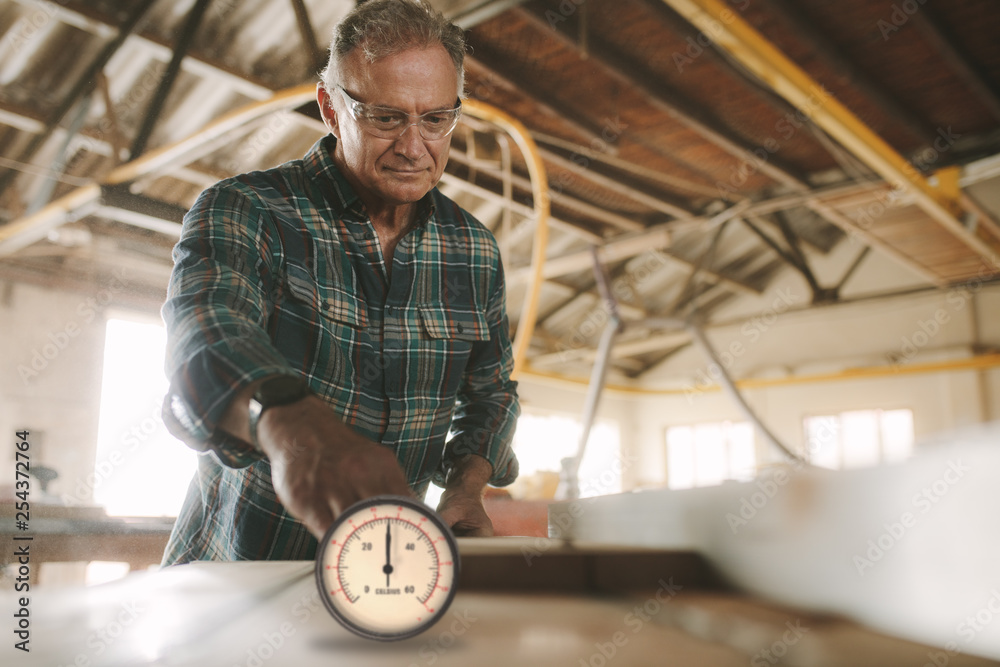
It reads 30 °C
